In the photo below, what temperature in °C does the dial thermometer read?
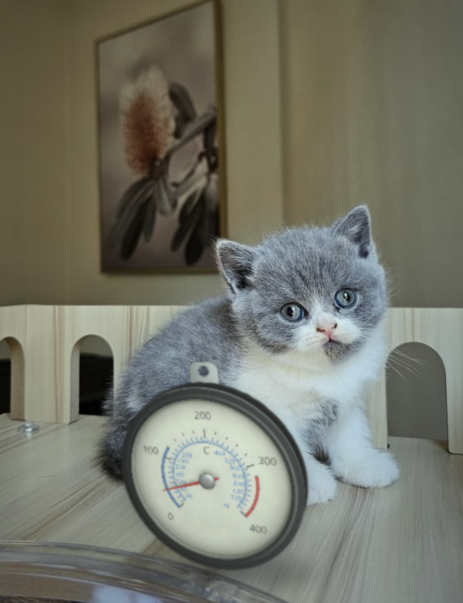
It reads 40 °C
